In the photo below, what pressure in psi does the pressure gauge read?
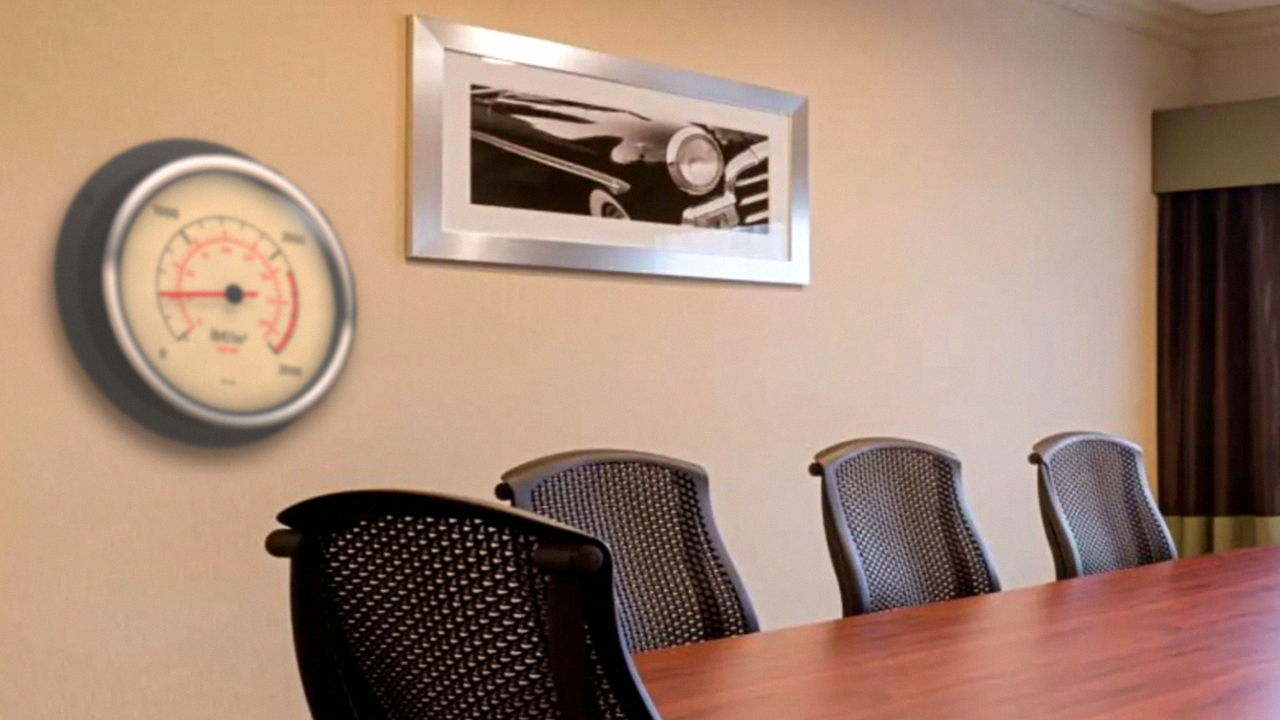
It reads 400 psi
